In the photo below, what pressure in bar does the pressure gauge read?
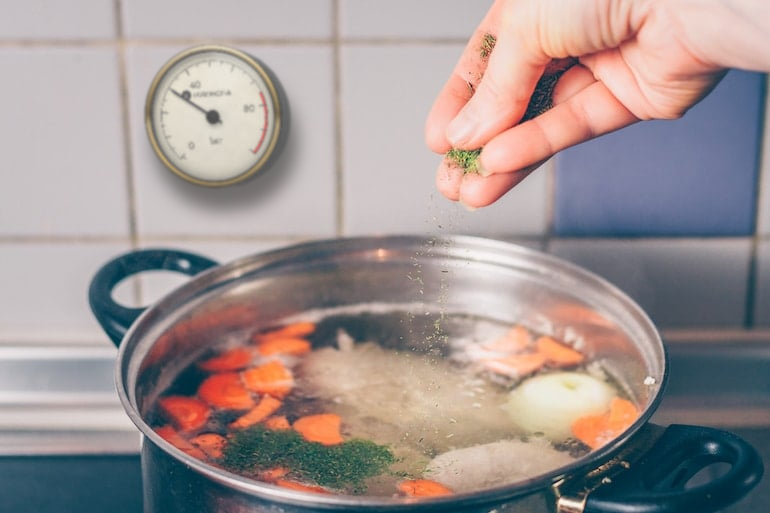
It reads 30 bar
